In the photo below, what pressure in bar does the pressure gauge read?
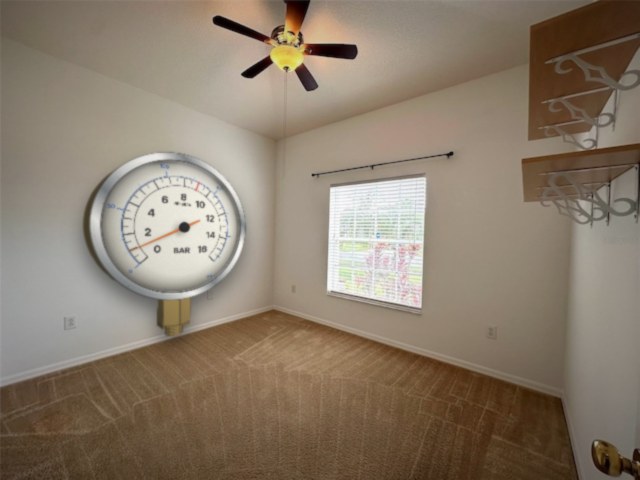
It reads 1 bar
